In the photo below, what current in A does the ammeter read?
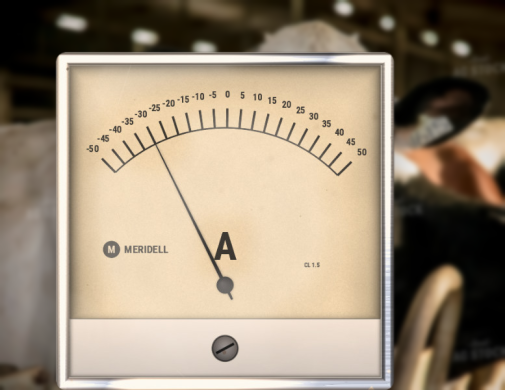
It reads -30 A
